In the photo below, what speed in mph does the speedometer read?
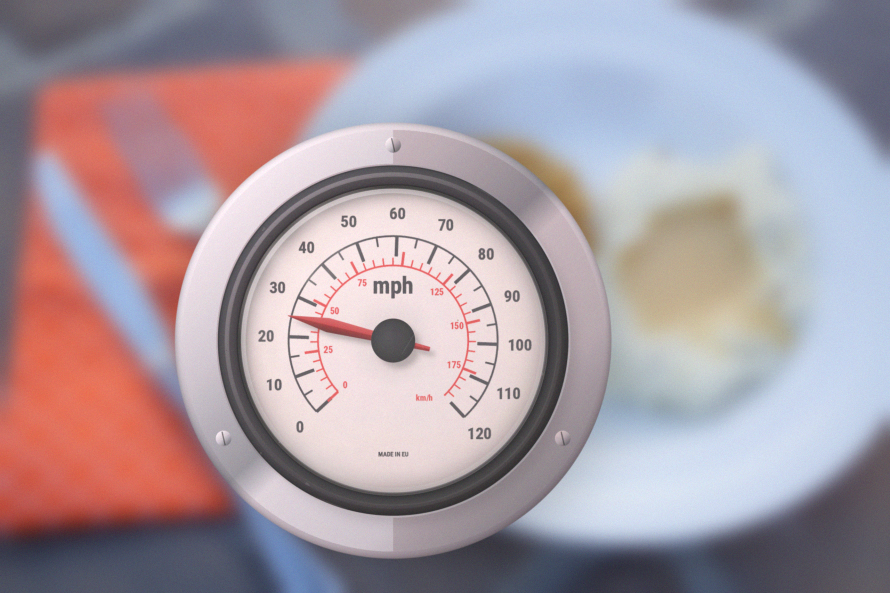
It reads 25 mph
